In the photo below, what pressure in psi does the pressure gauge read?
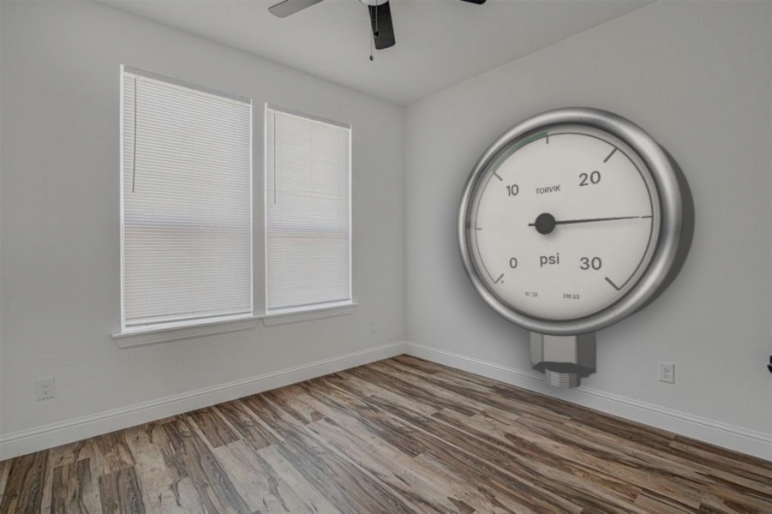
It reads 25 psi
